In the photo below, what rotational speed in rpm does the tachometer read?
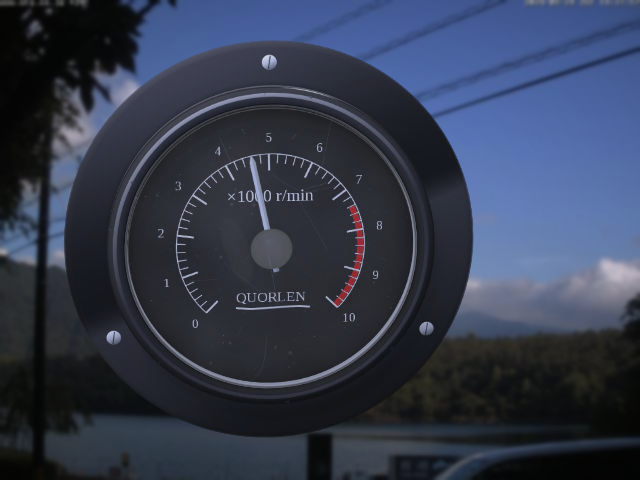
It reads 4600 rpm
